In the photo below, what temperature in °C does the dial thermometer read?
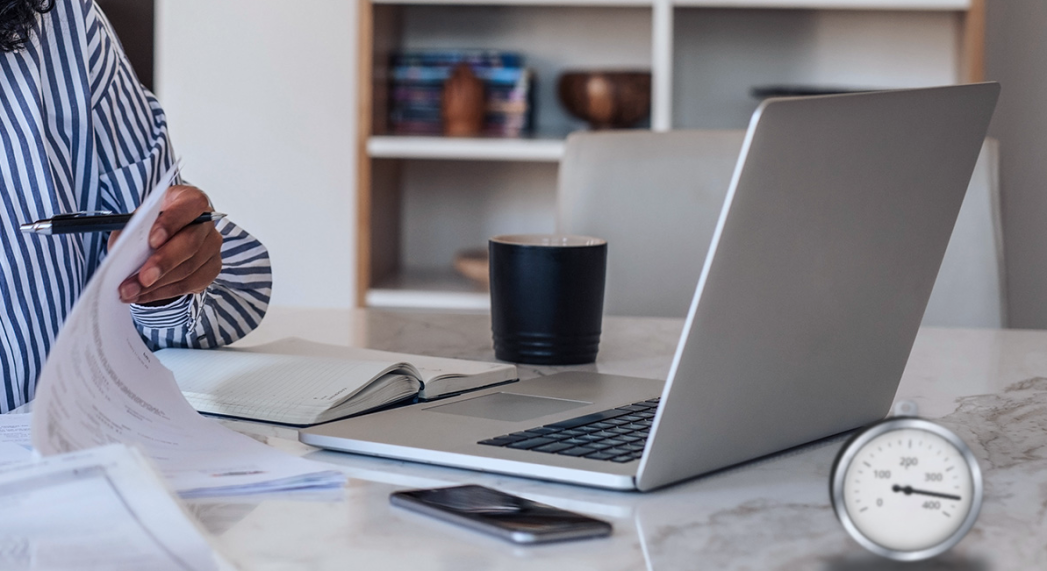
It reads 360 °C
